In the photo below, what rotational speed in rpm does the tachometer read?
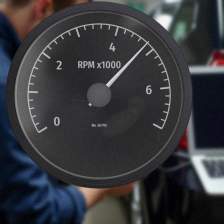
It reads 4800 rpm
